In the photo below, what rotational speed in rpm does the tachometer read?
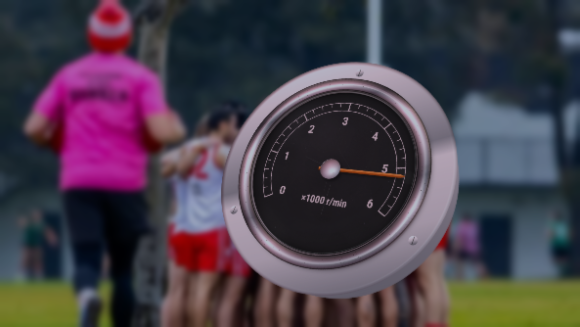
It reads 5200 rpm
